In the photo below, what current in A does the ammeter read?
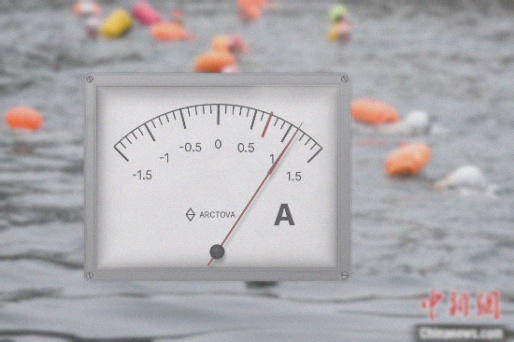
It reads 1.1 A
